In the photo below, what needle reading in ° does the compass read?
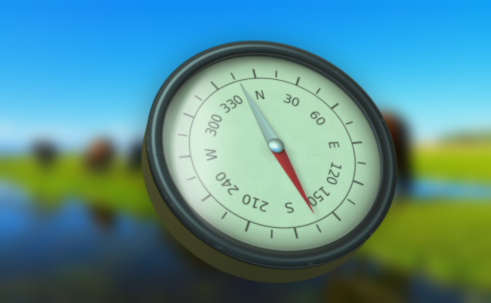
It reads 165 °
